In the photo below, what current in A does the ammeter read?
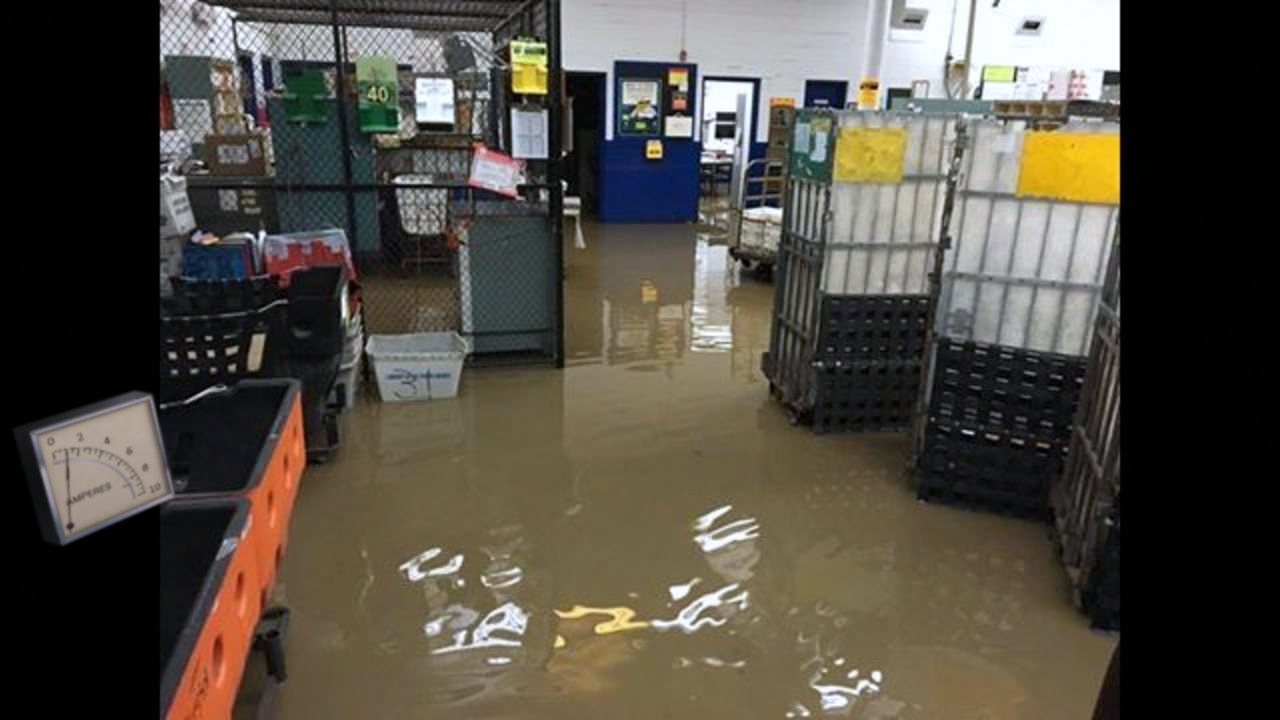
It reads 1 A
